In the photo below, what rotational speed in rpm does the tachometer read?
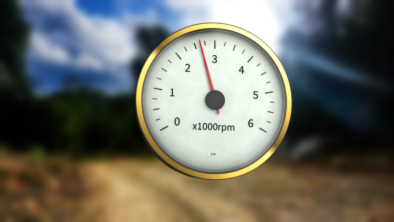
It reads 2625 rpm
